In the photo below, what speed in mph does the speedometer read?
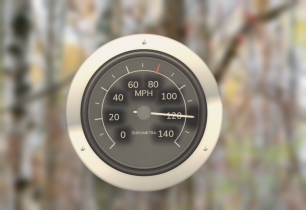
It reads 120 mph
